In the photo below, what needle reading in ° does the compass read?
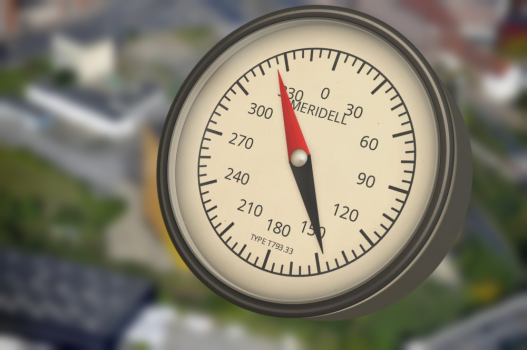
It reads 325 °
